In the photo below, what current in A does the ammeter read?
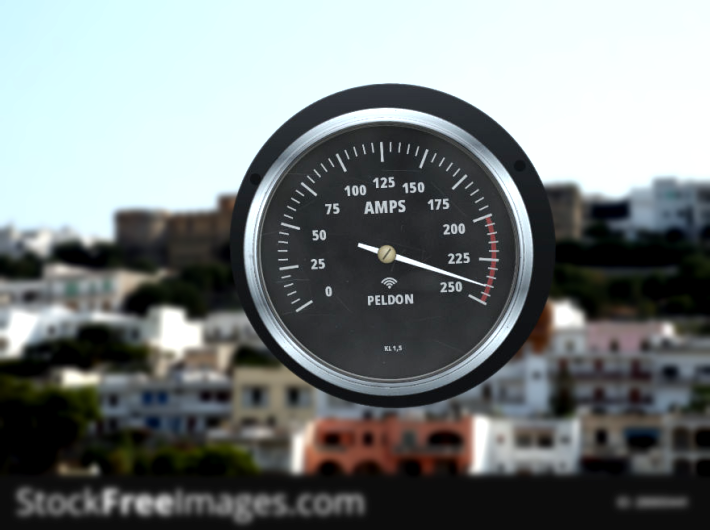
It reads 240 A
